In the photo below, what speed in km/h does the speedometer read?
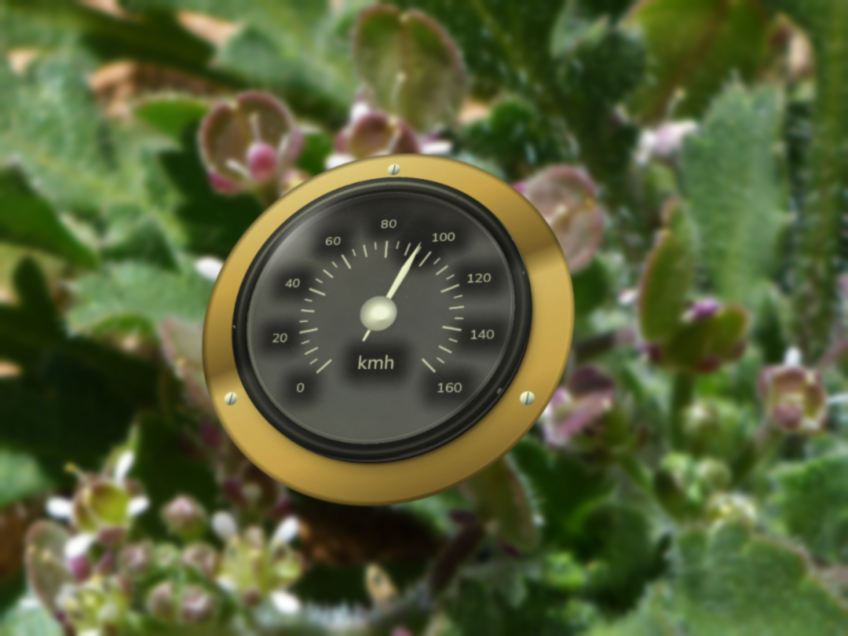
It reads 95 km/h
